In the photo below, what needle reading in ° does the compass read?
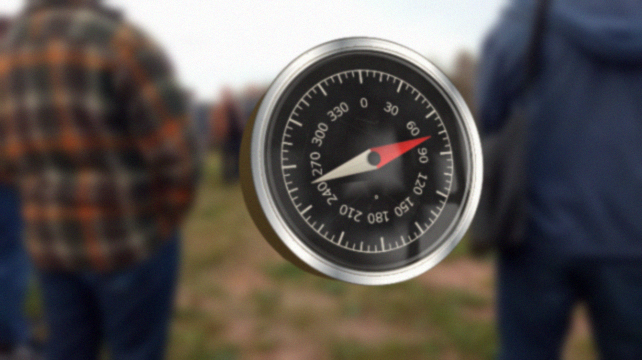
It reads 75 °
